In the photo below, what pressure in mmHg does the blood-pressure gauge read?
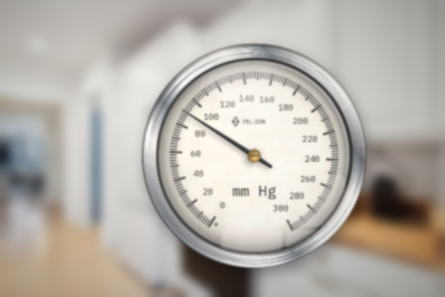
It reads 90 mmHg
